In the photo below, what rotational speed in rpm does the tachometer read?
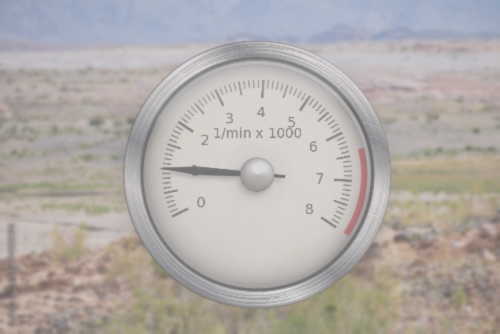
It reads 1000 rpm
